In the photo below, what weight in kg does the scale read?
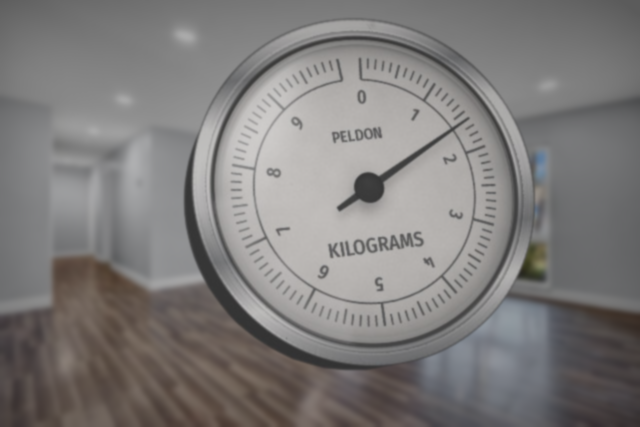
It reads 1.6 kg
